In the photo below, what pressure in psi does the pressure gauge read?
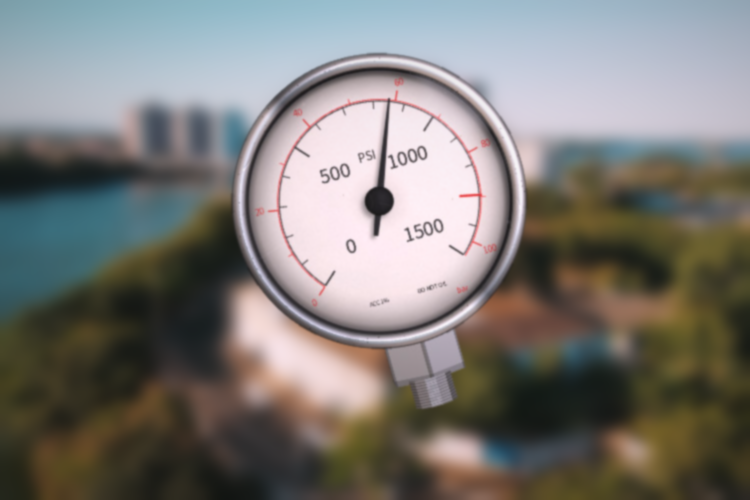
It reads 850 psi
